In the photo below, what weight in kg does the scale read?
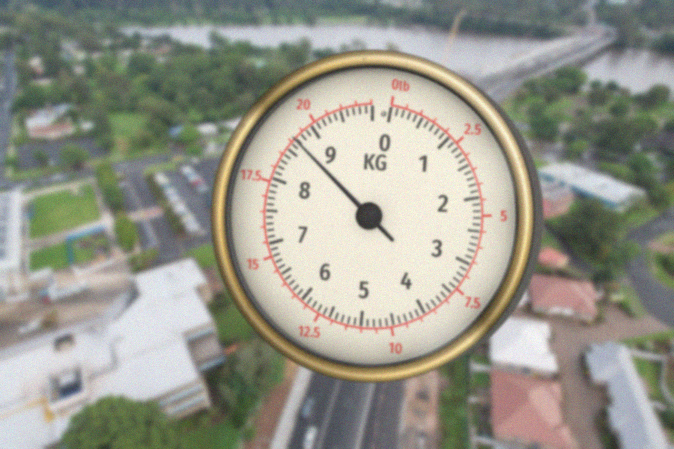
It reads 8.7 kg
